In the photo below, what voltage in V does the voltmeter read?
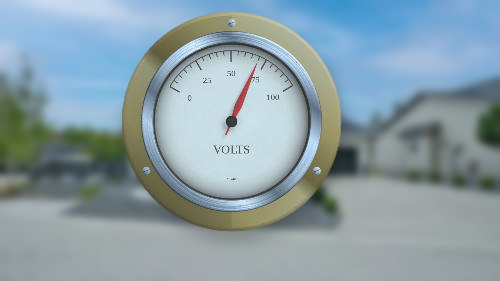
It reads 70 V
